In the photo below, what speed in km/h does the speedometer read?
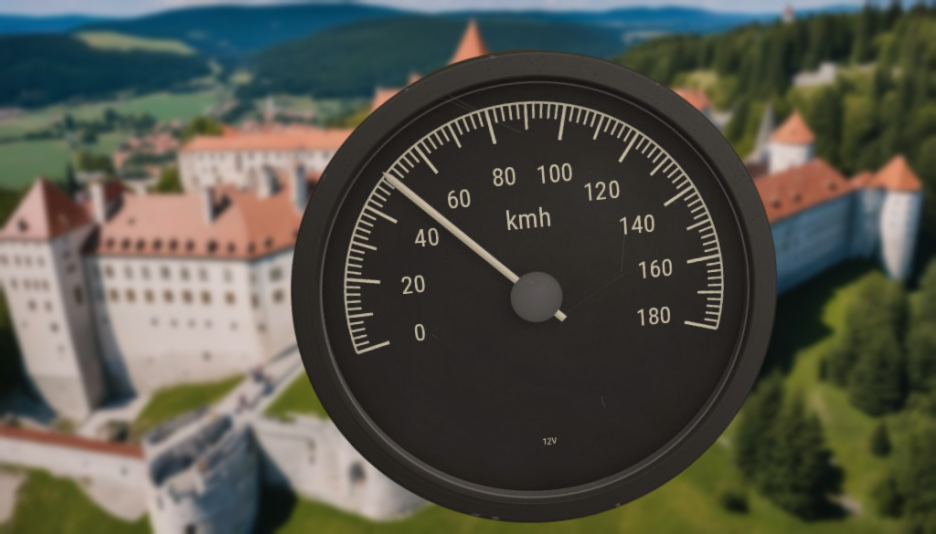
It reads 50 km/h
